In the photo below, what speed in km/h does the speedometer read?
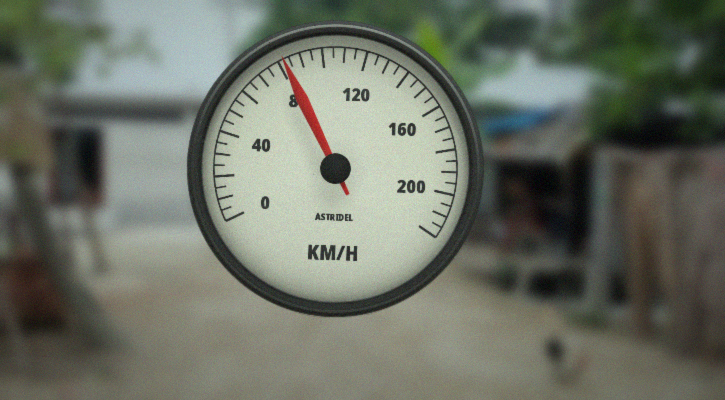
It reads 82.5 km/h
